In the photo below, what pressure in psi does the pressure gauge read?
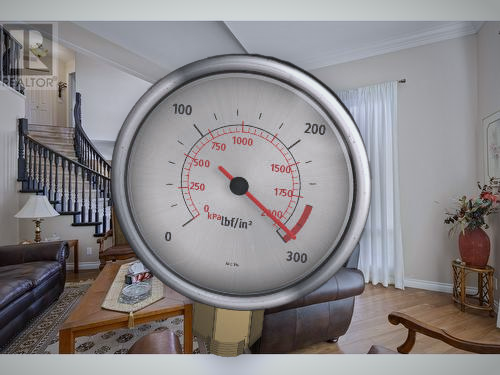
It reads 290 psi
